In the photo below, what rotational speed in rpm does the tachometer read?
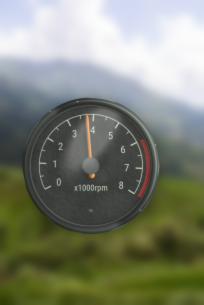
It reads 3750 rpm
